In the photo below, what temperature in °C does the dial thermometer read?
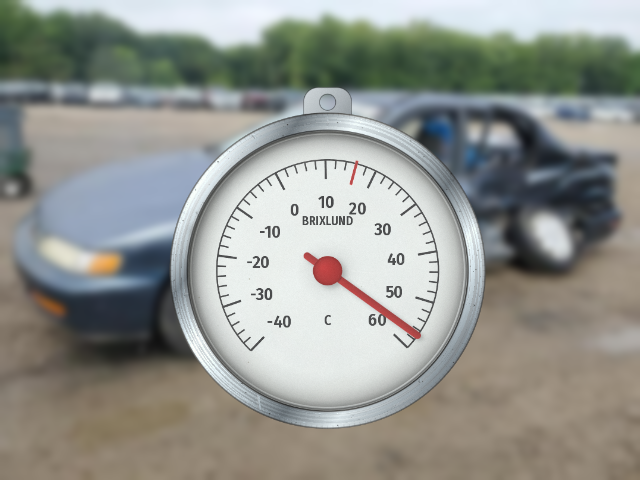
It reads 57 °C
